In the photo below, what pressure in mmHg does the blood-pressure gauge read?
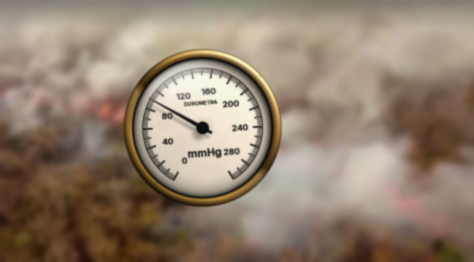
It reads 90 mmHg
